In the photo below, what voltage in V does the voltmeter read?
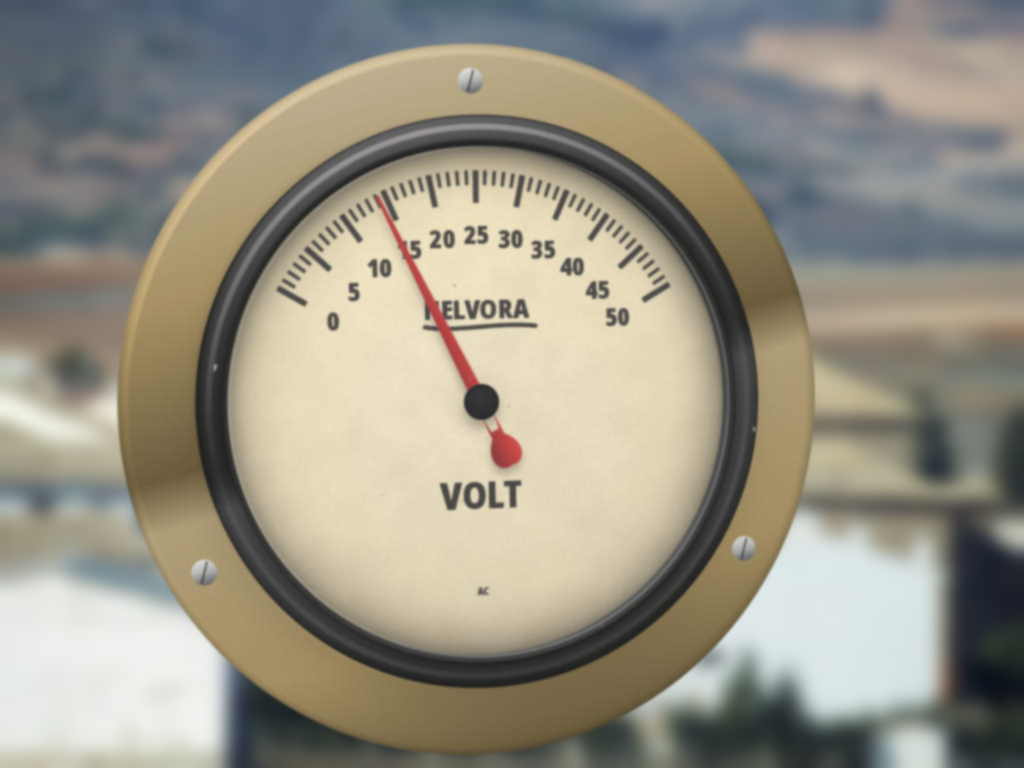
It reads 14 V
